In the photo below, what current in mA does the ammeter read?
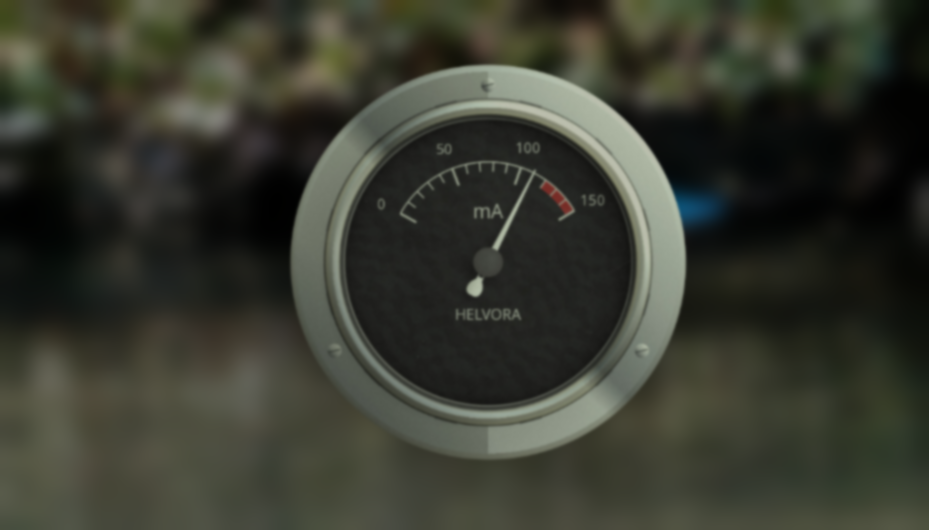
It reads 110 mA
